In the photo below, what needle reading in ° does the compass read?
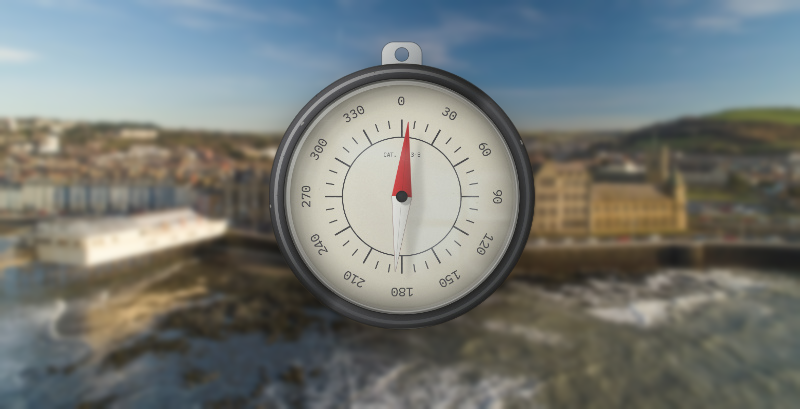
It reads 5 °
